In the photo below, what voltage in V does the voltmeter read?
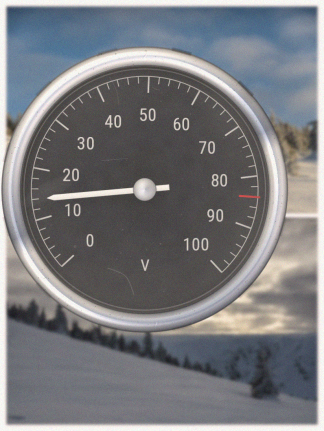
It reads 14 V
